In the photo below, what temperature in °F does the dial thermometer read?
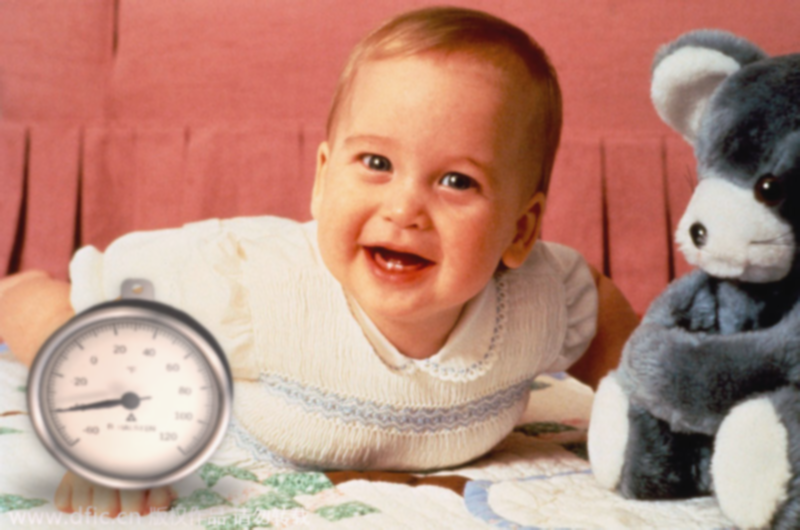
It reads -40 °F
